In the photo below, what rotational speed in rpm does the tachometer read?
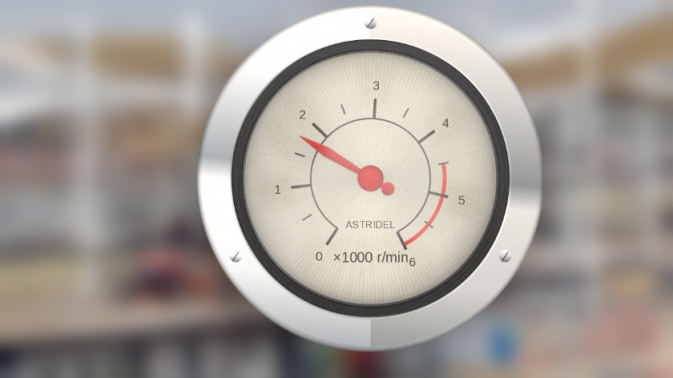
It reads 1750 rpm
